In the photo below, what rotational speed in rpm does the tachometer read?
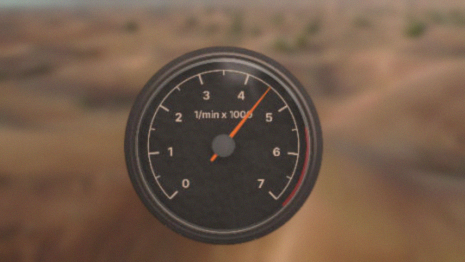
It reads 4500 rpm
